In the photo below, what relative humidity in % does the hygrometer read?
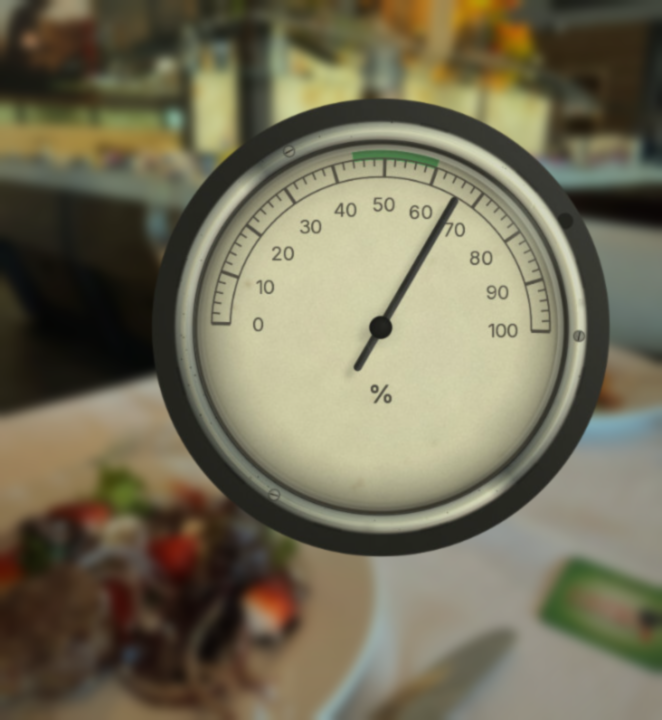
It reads 66 %
